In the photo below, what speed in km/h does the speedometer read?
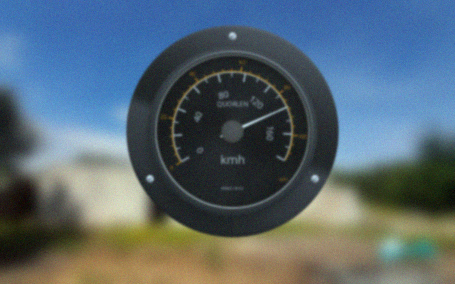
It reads 140 km/h
